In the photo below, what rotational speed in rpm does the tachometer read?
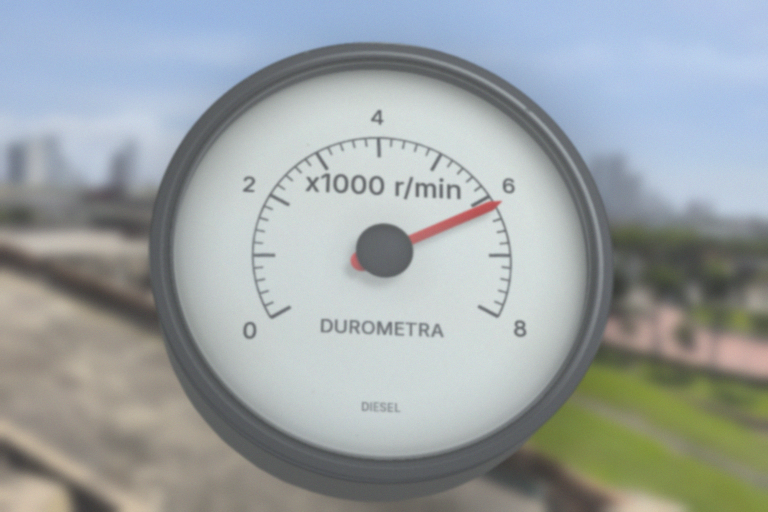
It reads 6200 rpm
